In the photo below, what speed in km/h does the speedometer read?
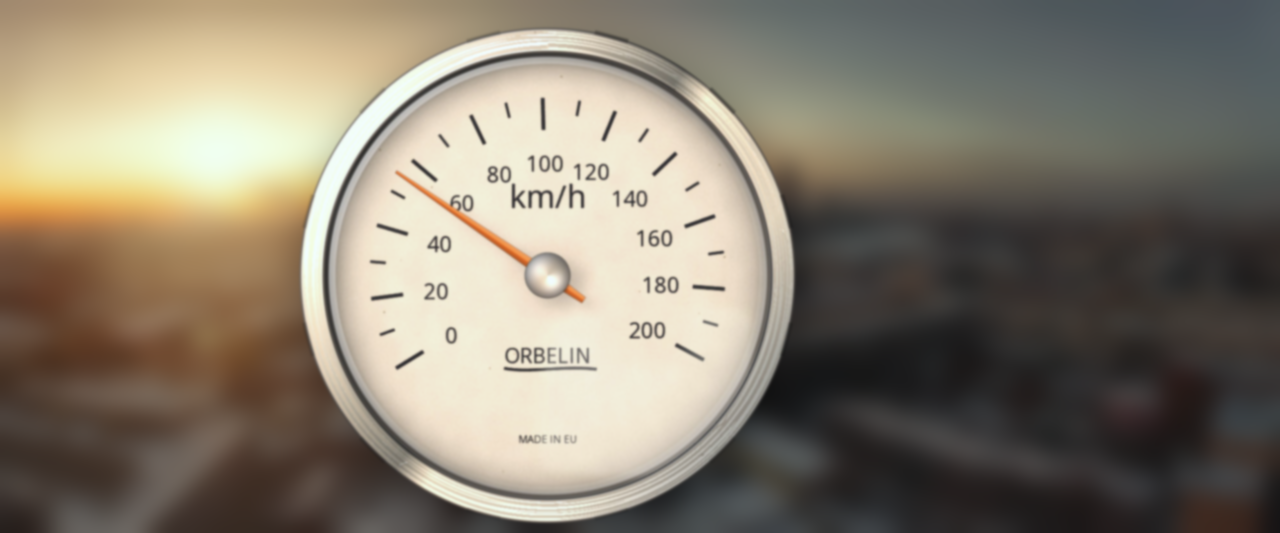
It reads 55 km/h
